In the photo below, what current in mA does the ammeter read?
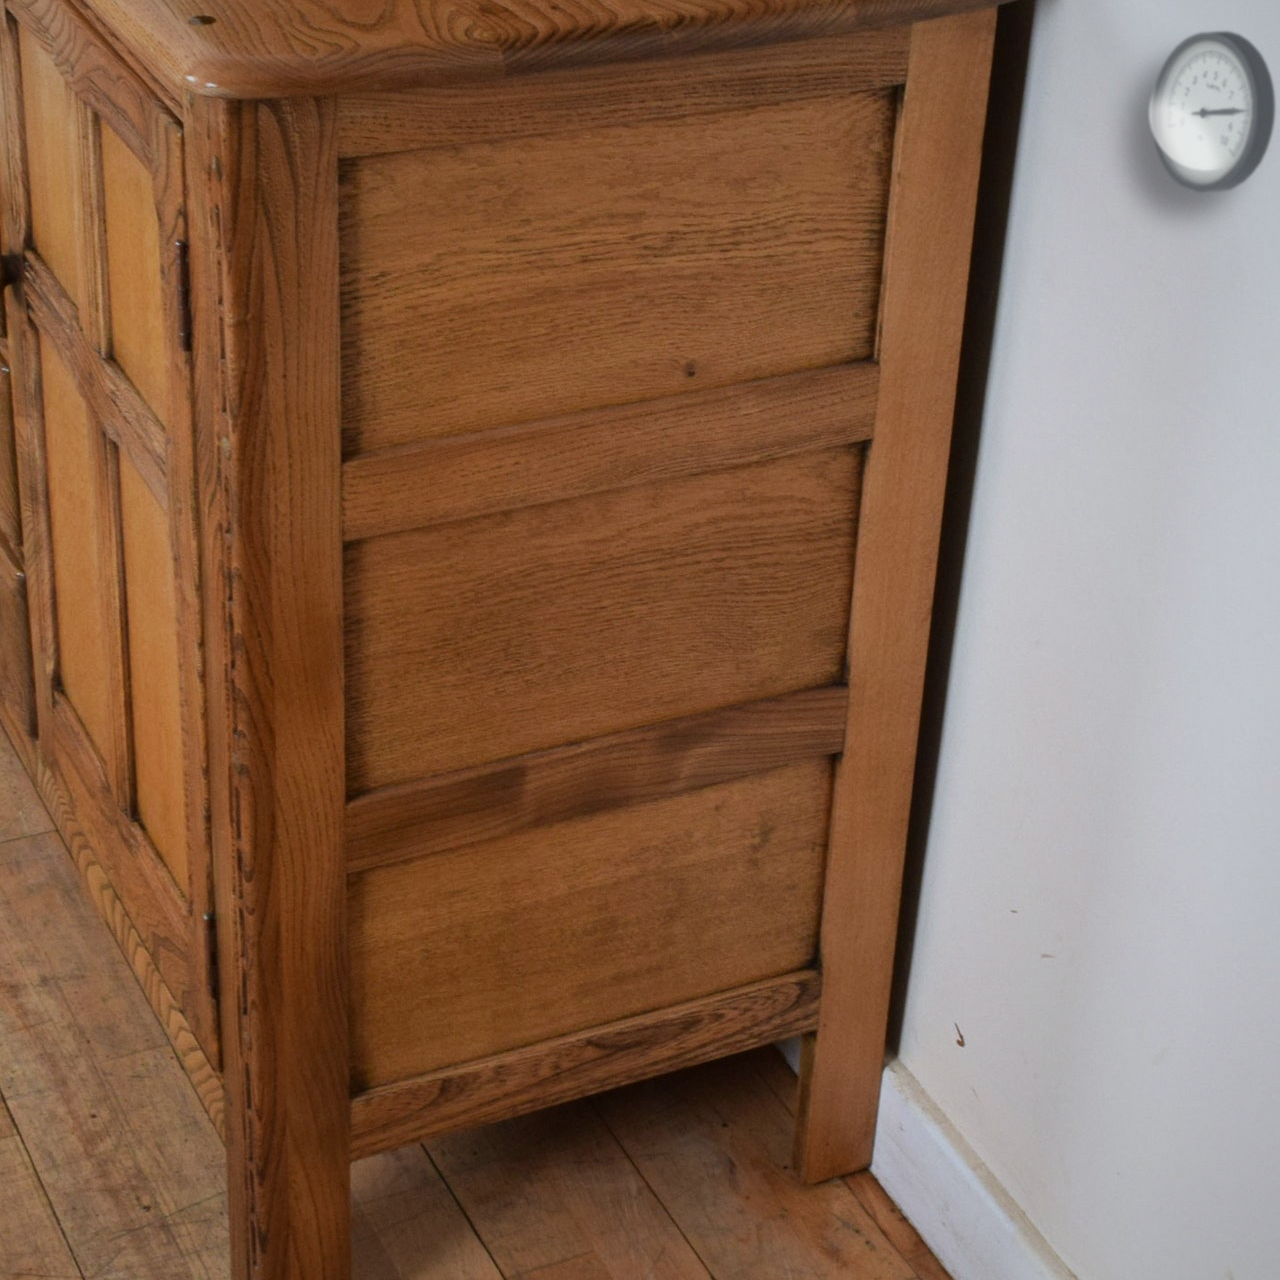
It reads 8 mA
